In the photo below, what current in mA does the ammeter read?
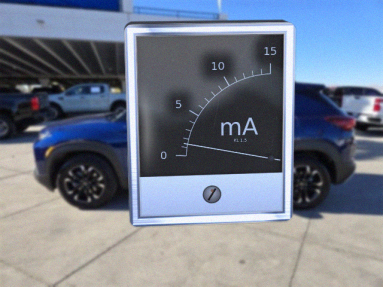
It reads 1.5 mA
